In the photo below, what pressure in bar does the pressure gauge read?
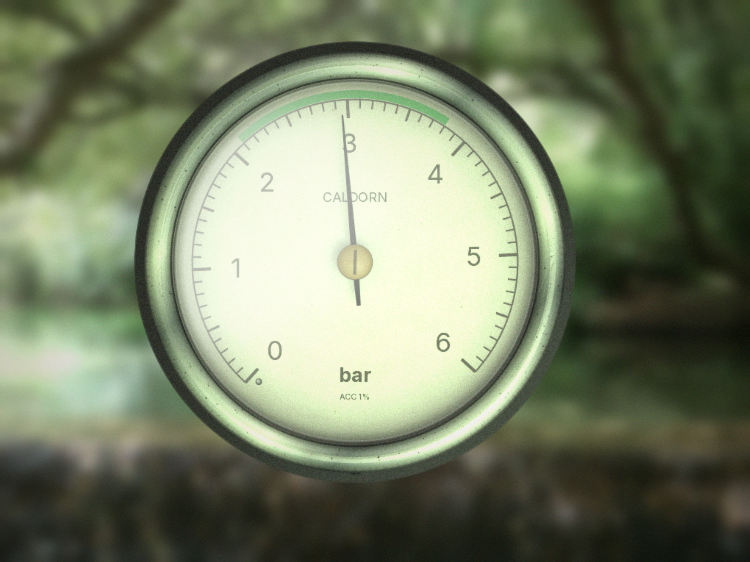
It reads 2.95 bar
